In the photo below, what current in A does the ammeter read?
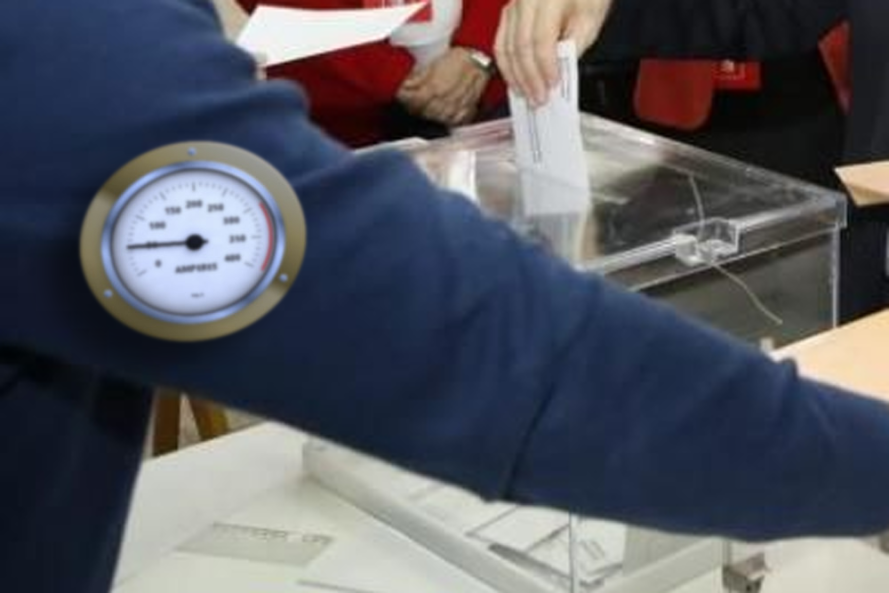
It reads 50 A
